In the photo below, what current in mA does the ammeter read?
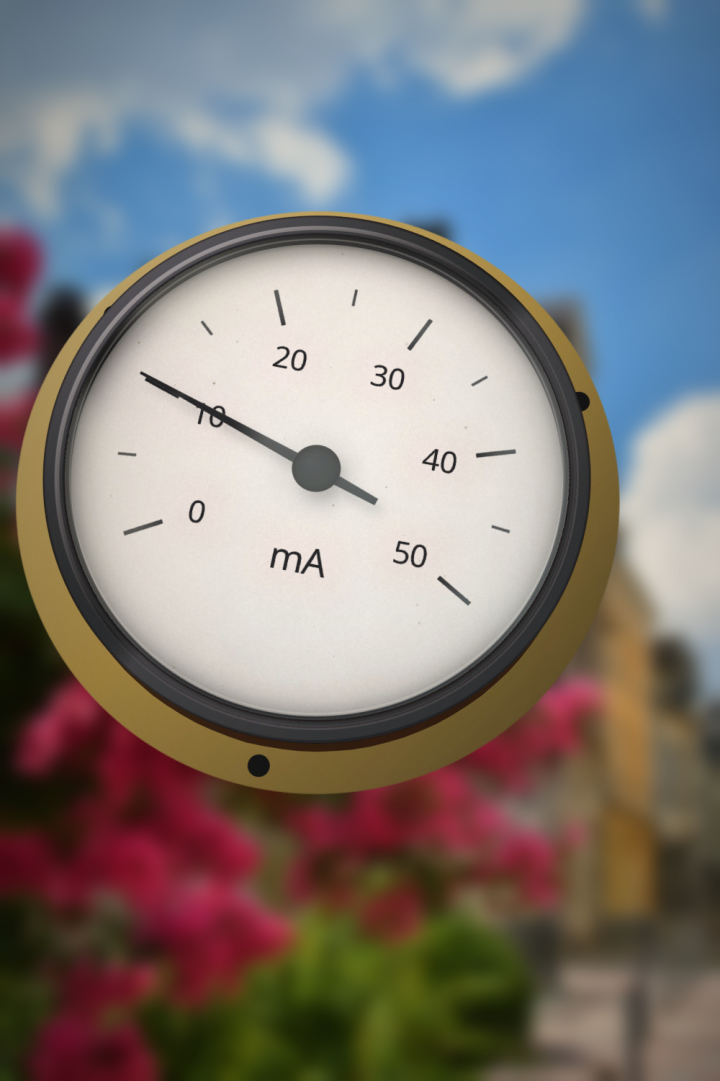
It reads 10 mA
